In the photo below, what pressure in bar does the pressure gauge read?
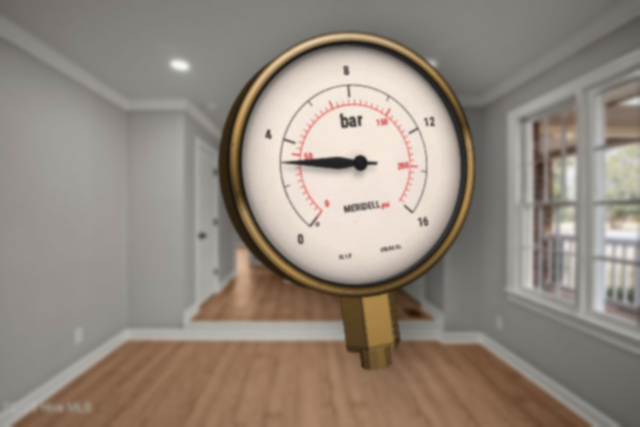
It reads 3 bar
